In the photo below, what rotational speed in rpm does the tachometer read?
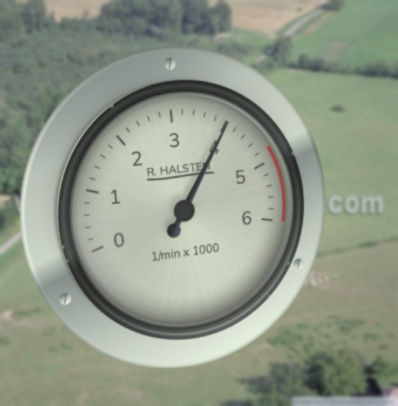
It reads 4000 rpm
